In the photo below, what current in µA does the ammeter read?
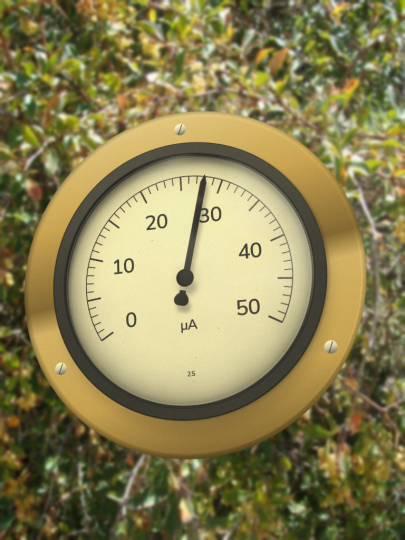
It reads 28 µA
